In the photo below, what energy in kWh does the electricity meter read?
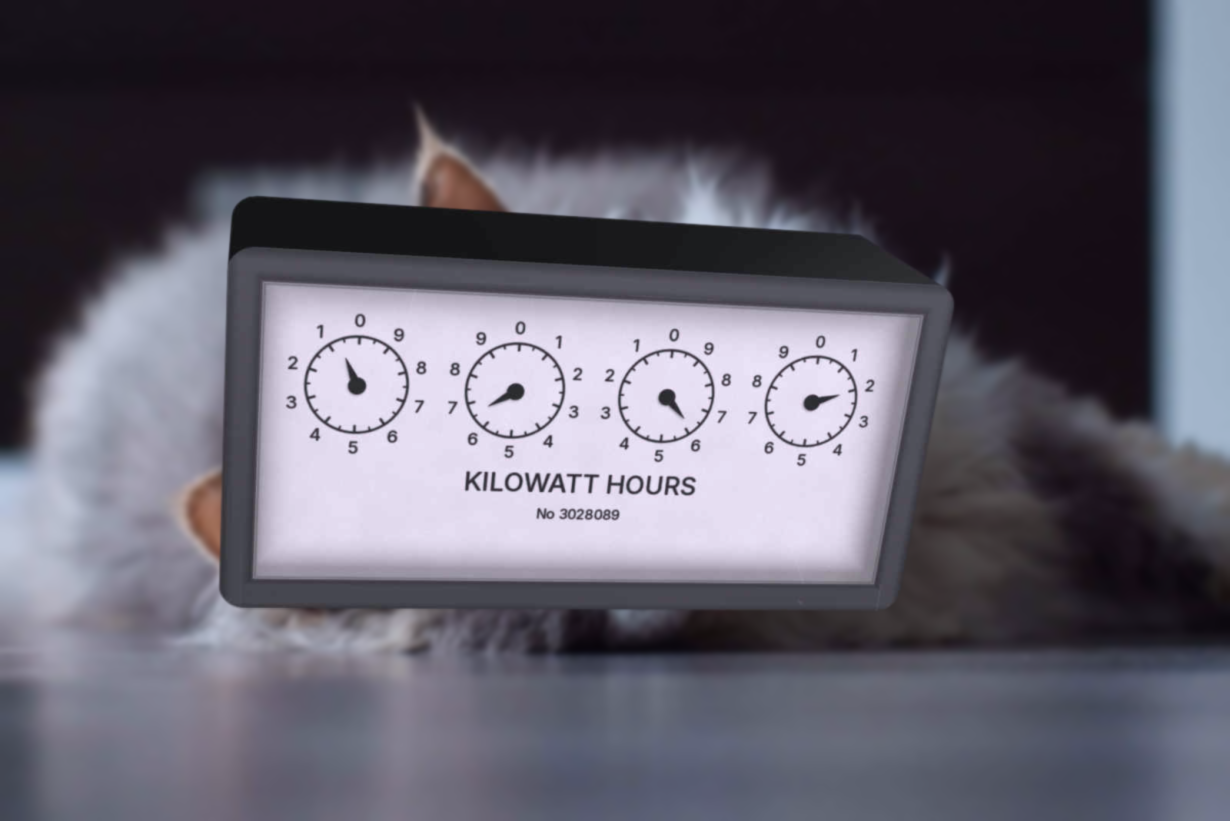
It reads 662 kWh
